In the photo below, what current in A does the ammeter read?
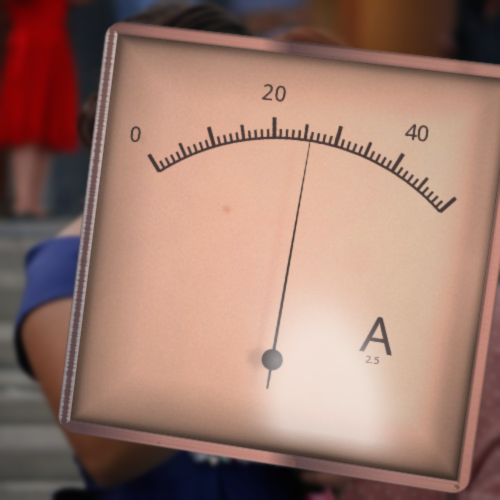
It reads 26 A
